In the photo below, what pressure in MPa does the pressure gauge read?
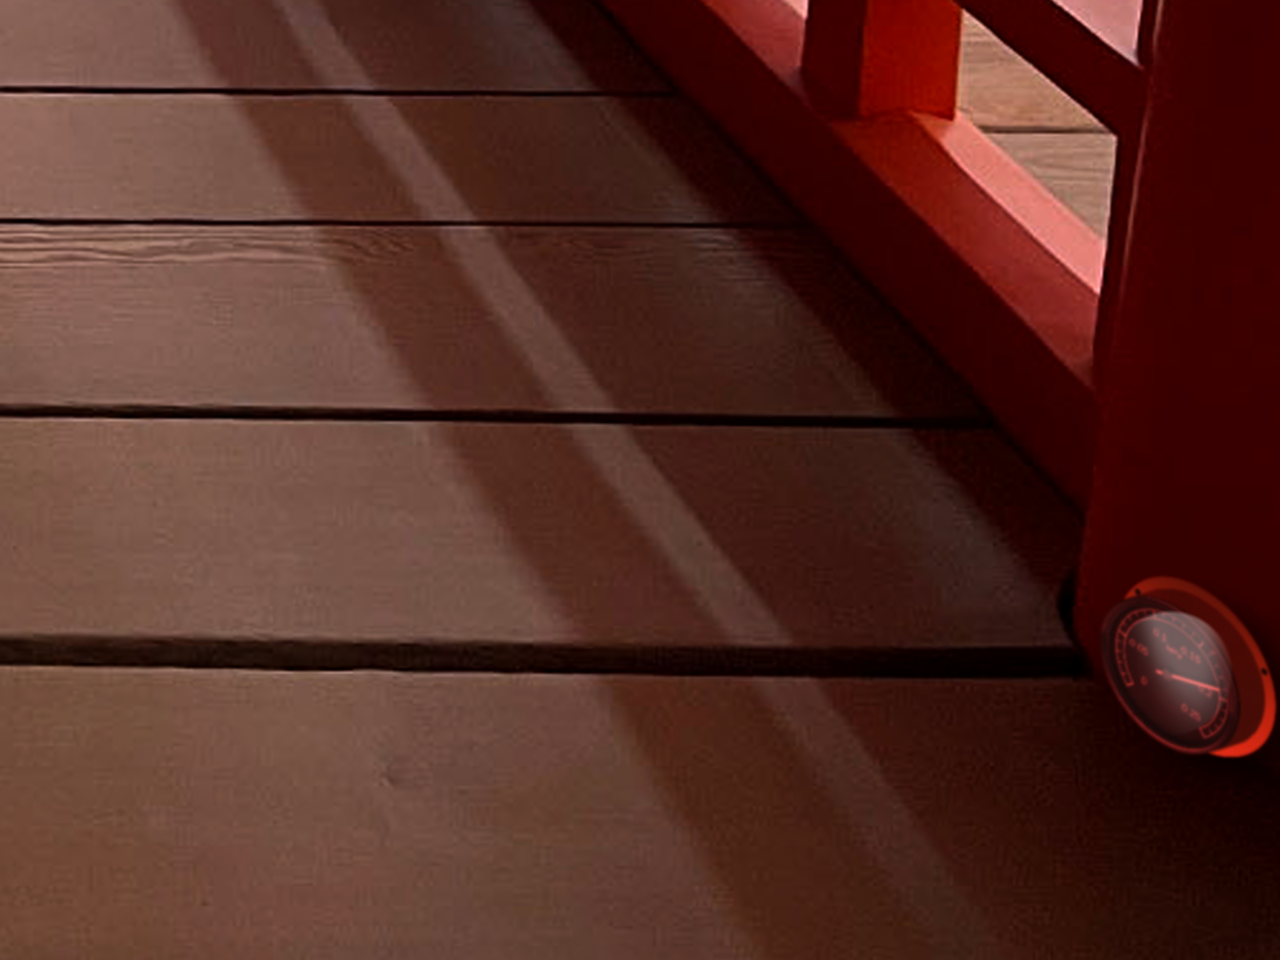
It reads 0.19 MPa
